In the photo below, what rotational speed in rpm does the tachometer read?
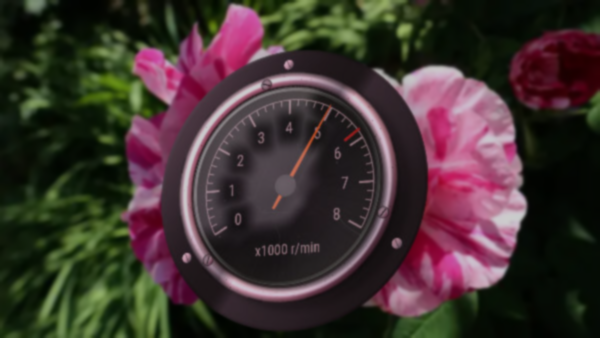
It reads 5000 rpm
